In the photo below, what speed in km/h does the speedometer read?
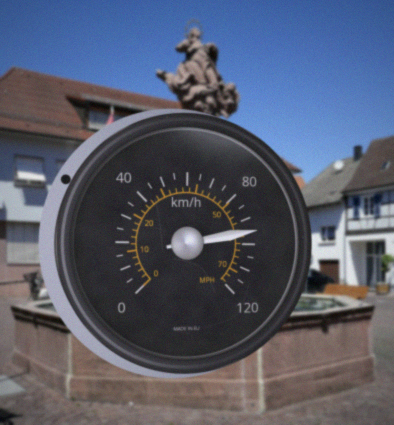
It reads 95 km/h
